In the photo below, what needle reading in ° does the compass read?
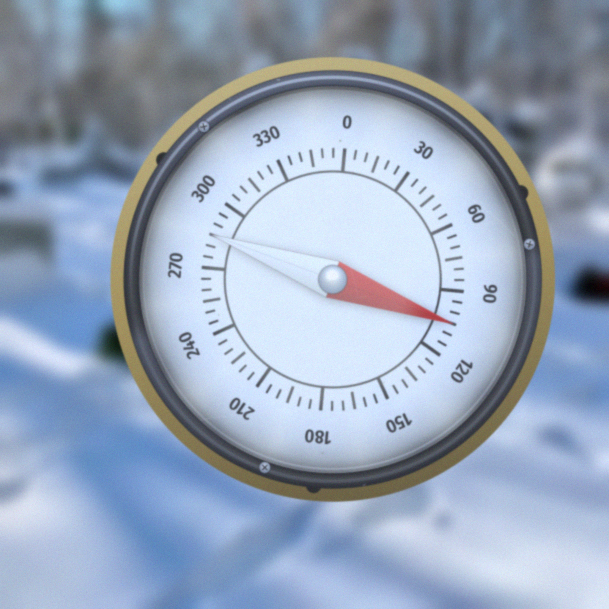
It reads 105 °
